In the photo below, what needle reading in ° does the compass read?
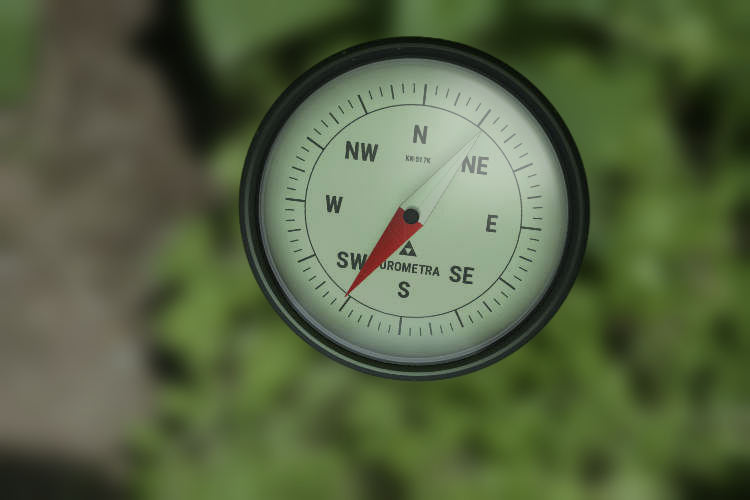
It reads 212.5 °
